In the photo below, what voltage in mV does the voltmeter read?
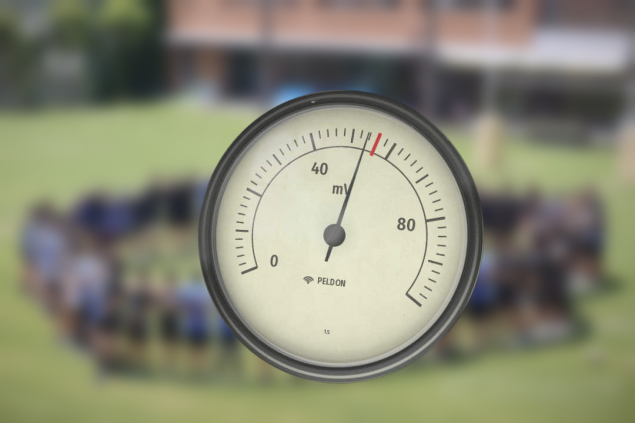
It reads 54 mV
